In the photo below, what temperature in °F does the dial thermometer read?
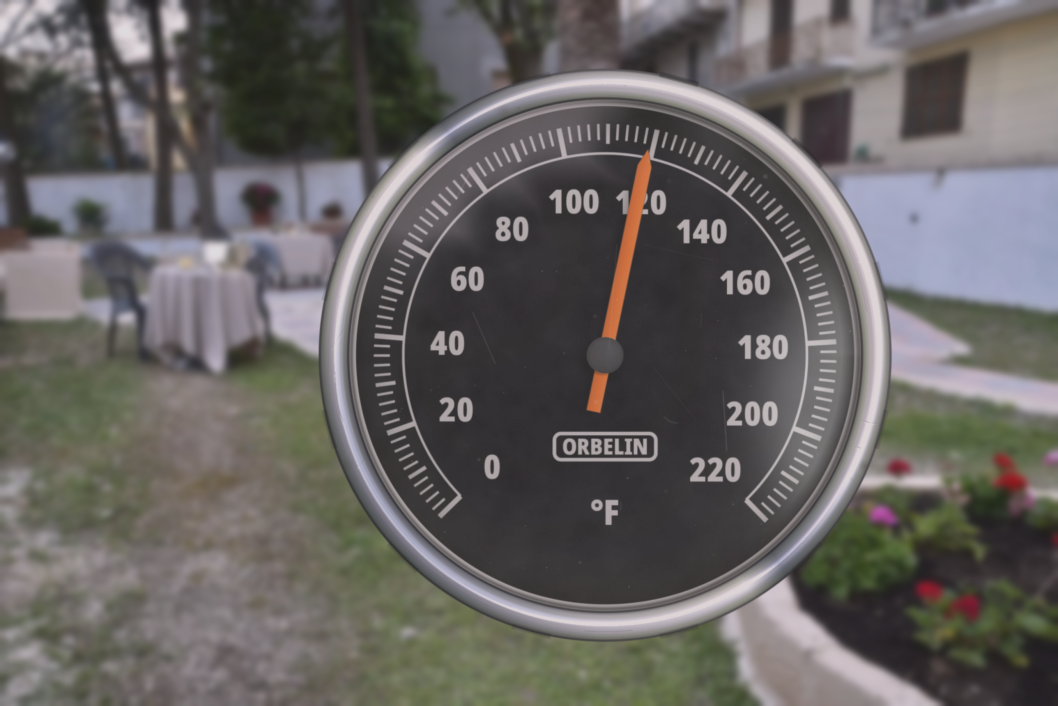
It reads 119 °F
